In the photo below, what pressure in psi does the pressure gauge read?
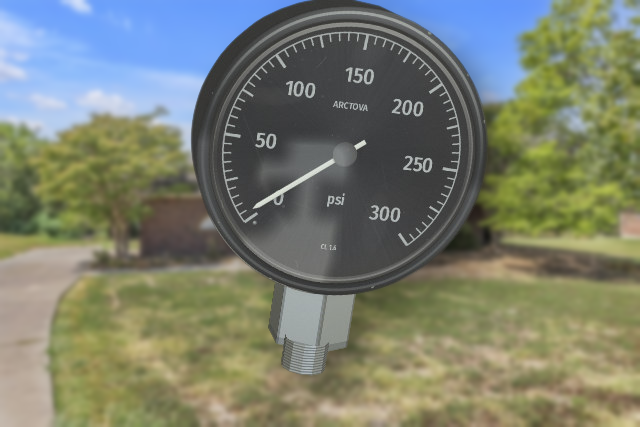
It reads 5 psi
